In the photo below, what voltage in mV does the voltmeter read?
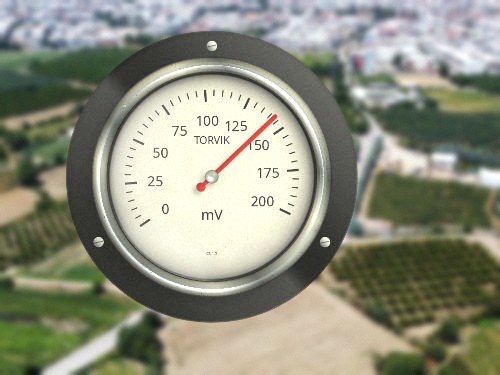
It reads 142.5 mV
